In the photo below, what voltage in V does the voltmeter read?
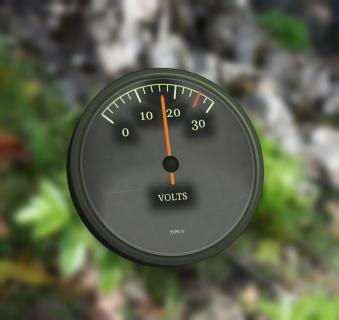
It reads 16 V
